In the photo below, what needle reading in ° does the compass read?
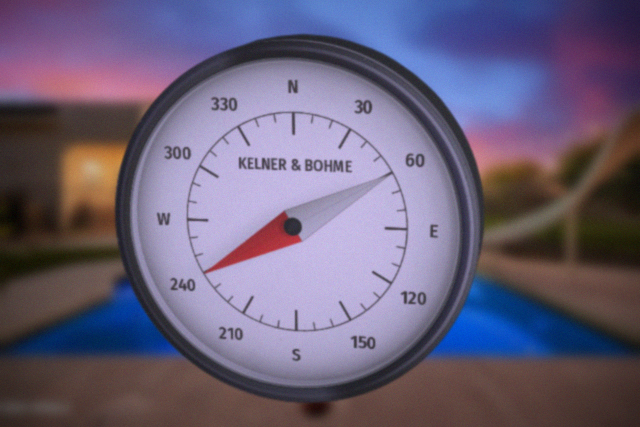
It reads 240 °
